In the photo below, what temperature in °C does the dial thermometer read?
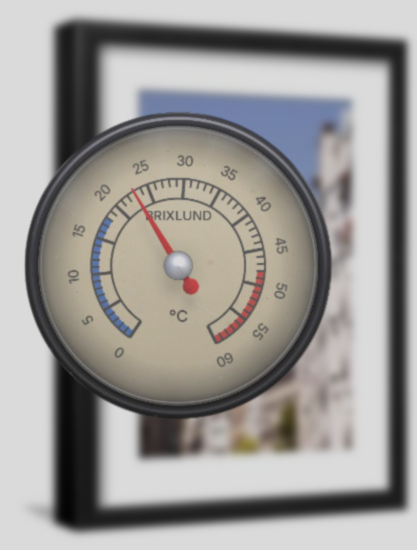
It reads 23 °C
